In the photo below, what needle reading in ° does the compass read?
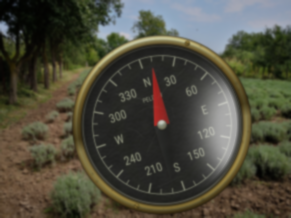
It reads 10 °
